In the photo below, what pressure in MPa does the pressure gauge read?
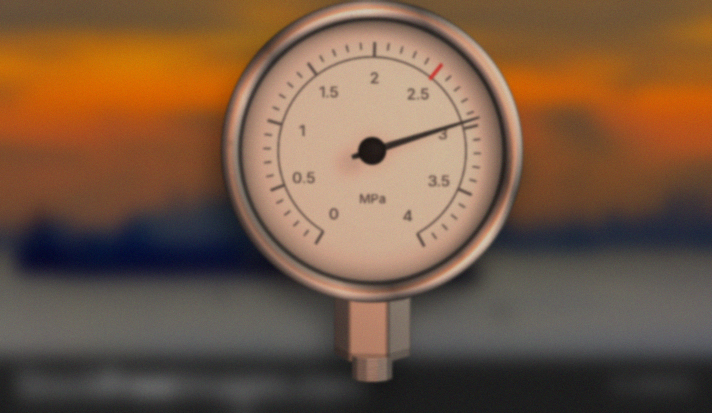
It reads 2.95 MPa
